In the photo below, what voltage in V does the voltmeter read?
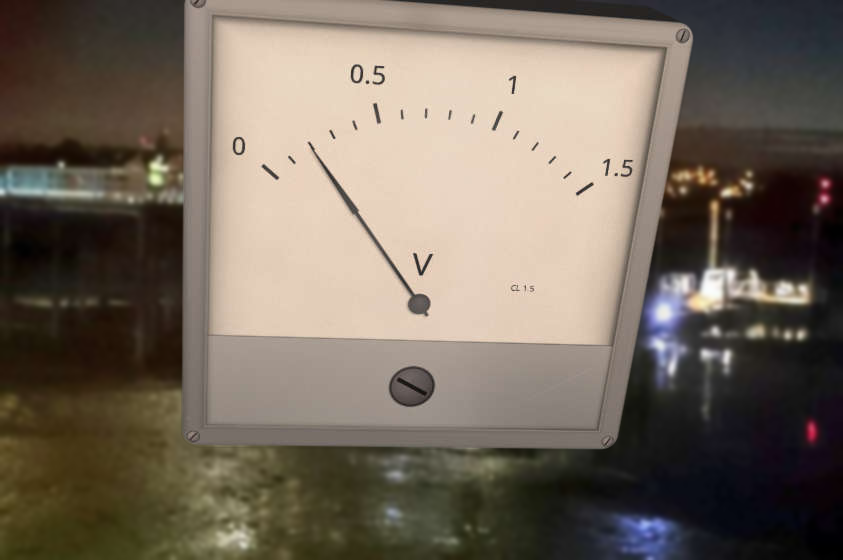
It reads 0.2 V
